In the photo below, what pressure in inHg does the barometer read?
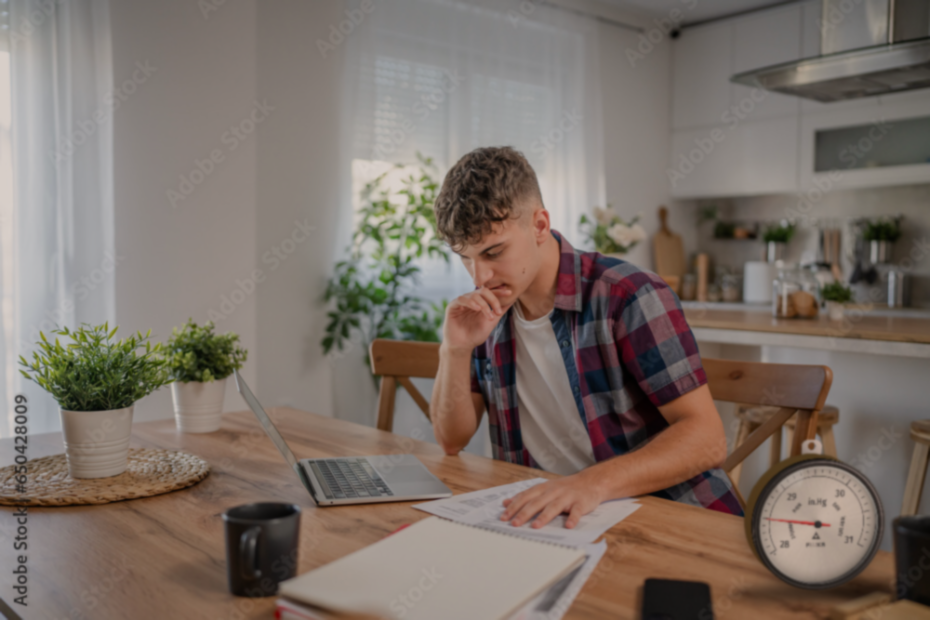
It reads 28.5 inHg
